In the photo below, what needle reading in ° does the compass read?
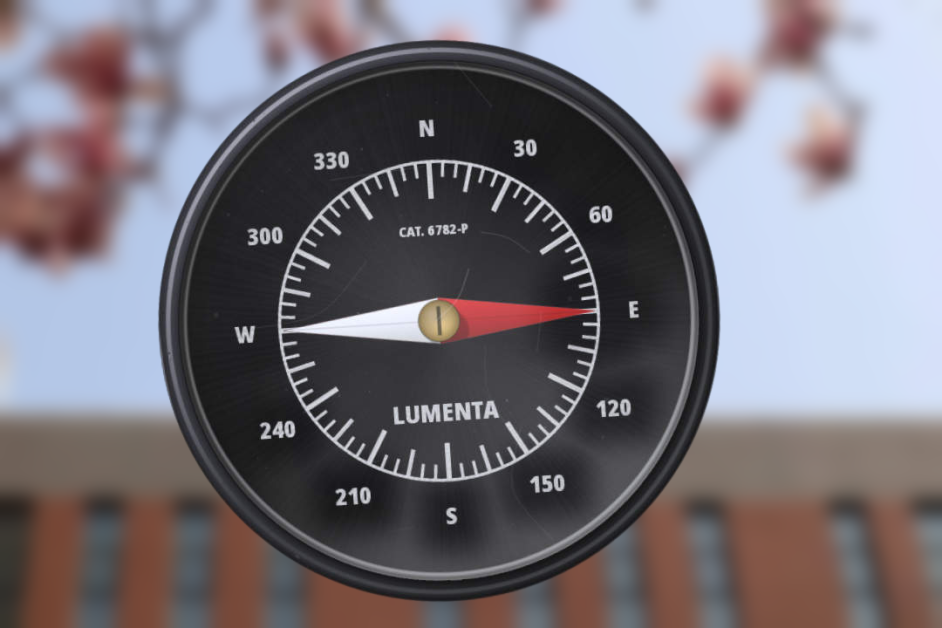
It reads 90 °
